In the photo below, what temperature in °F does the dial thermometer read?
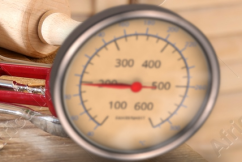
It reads 200 °F
